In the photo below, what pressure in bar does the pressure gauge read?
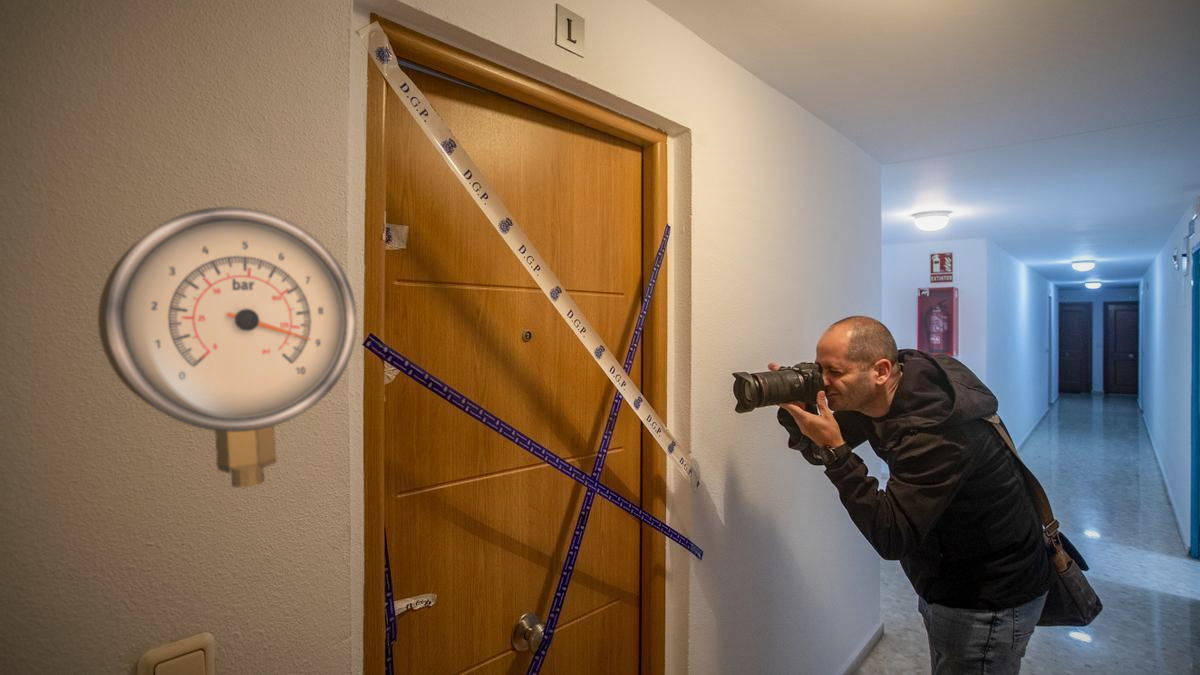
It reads 9 bar
